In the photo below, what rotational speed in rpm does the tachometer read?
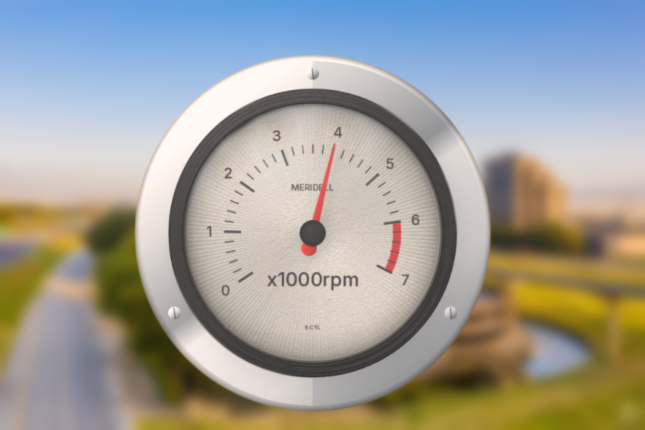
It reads 4000 rpm
